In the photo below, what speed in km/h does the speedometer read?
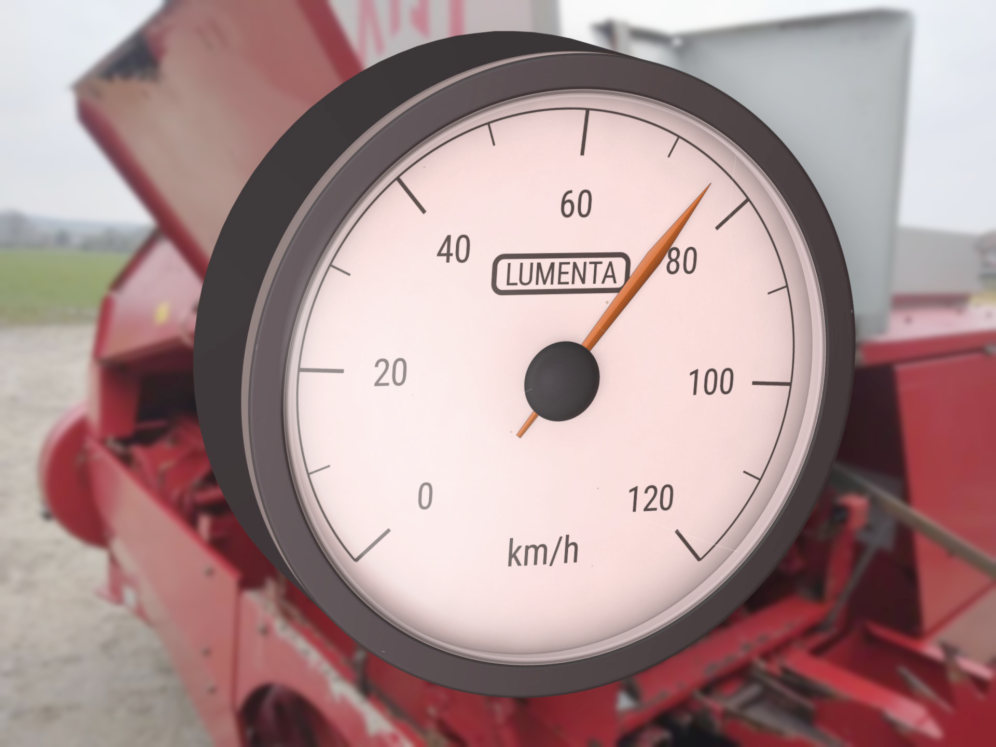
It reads 75 km/h
